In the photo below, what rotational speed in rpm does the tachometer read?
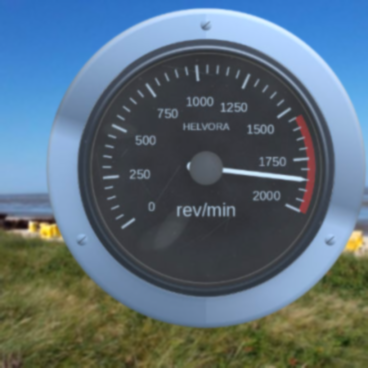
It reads 1850 rpm
